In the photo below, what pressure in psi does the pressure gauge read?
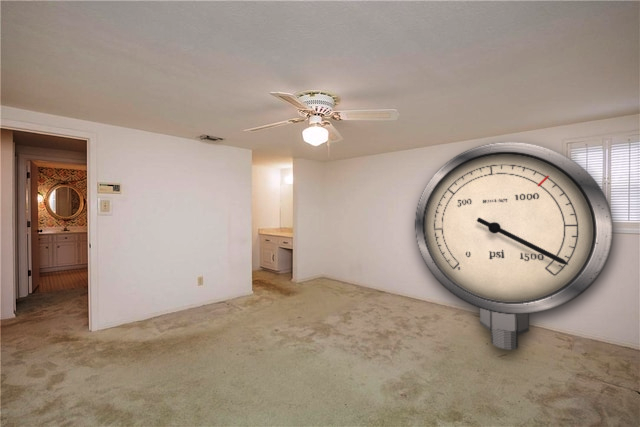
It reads 1425 psi
